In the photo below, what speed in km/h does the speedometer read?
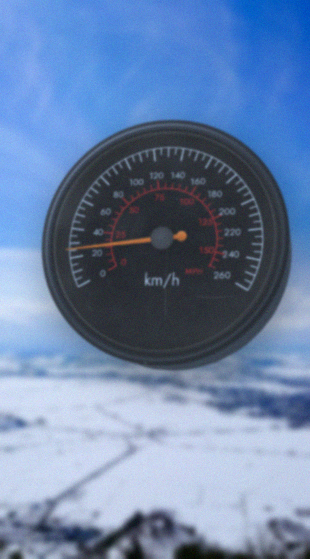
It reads 25 km/h
